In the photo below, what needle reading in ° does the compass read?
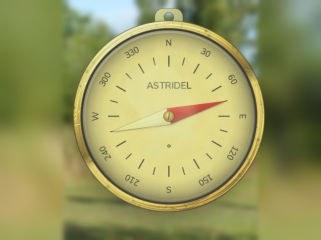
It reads 75 °
